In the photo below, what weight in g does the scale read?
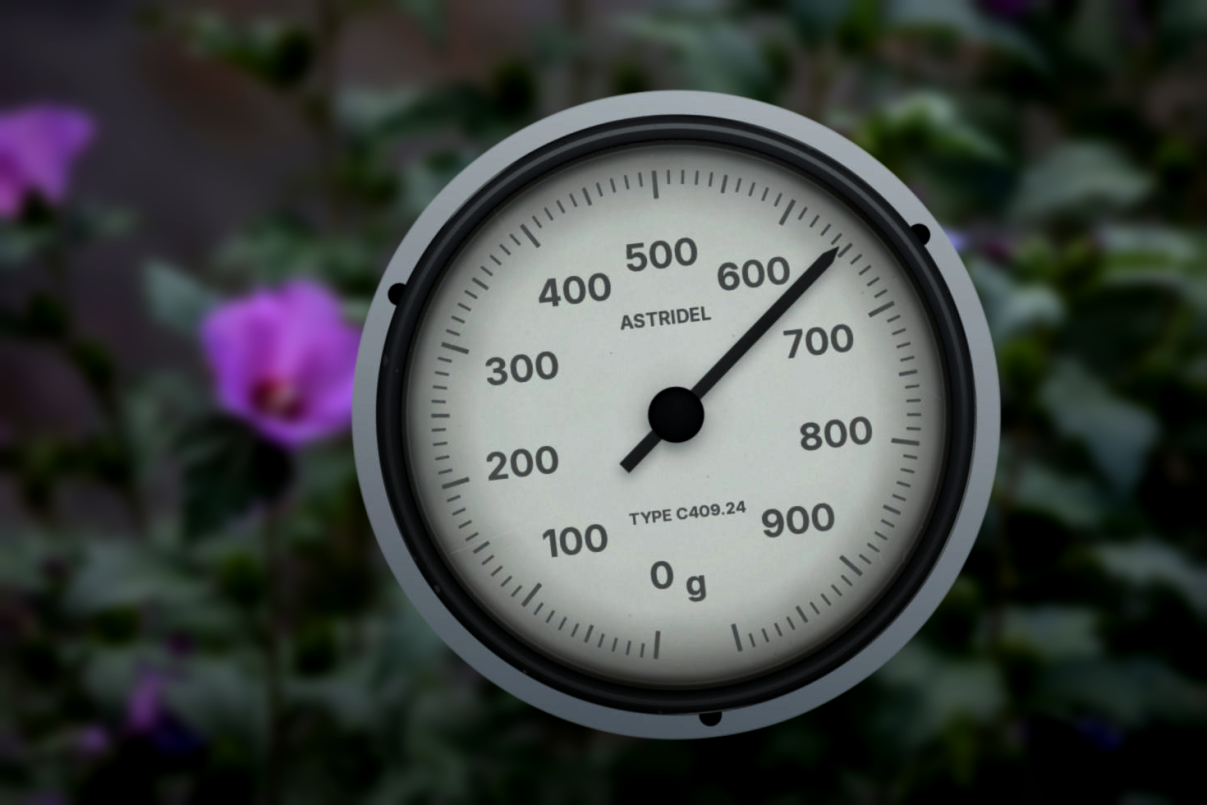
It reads 645 g
